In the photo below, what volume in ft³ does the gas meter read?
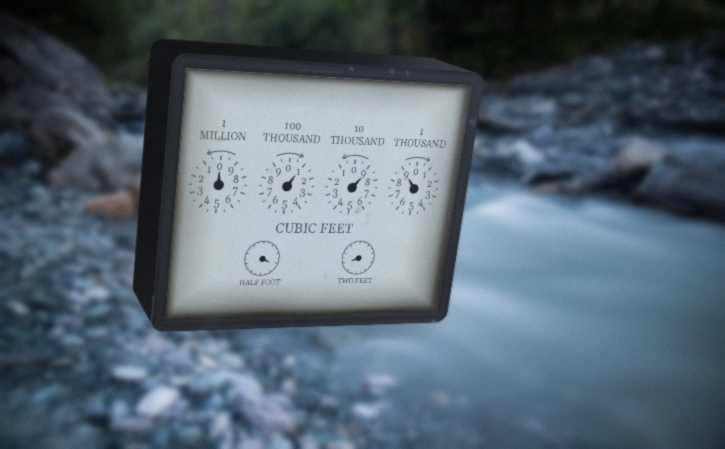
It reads 8900 ft³
